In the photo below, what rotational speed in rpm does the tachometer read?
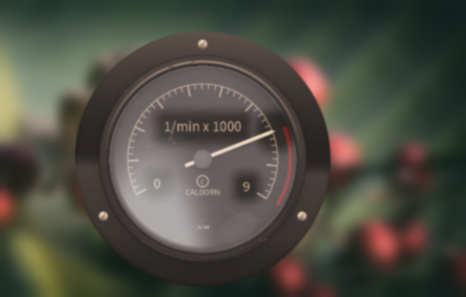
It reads 7000 rpm
